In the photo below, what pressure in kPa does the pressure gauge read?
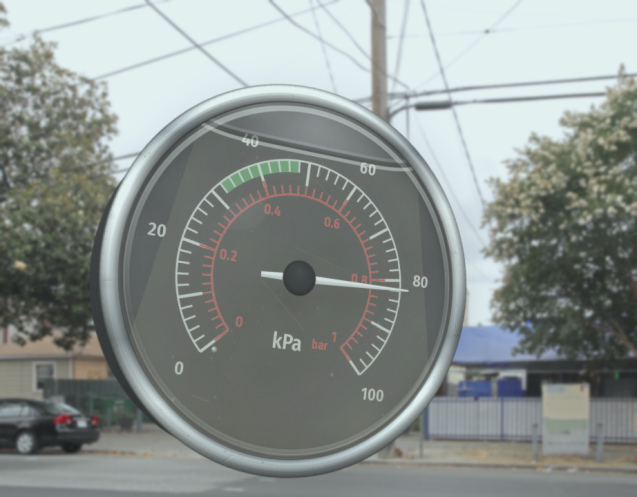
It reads 82 kPa
